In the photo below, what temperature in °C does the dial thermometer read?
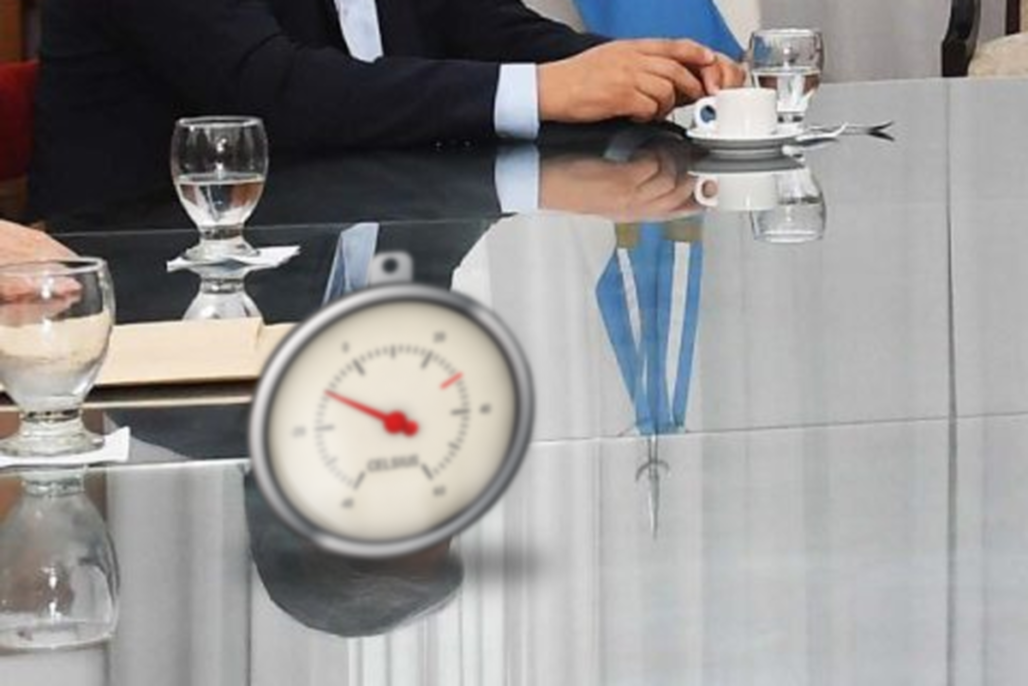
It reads -10 °C
